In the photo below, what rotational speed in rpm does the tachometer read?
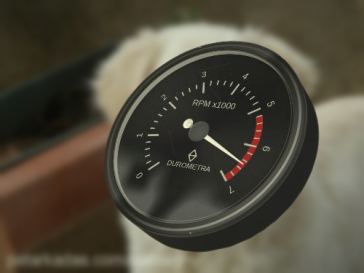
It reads 6500 rpm
